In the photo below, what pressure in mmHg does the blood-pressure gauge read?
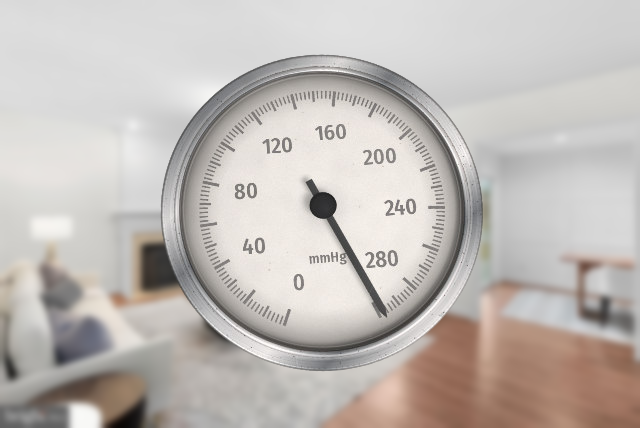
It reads 298 mmHg
